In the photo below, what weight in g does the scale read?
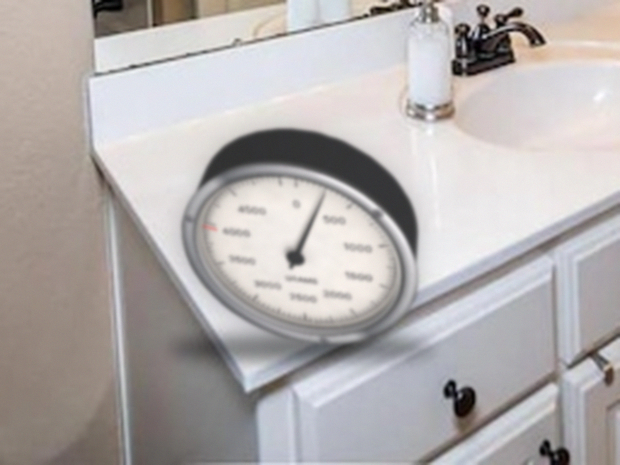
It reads 250 g
